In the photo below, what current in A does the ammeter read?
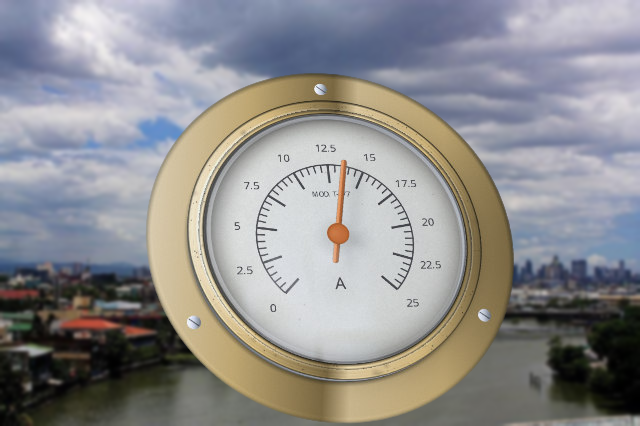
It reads 13.5 A
